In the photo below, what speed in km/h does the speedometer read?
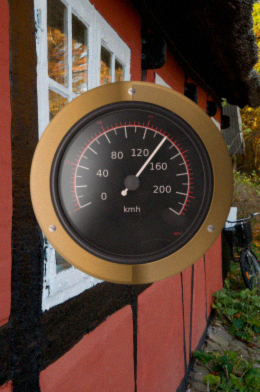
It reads 140 km/h
